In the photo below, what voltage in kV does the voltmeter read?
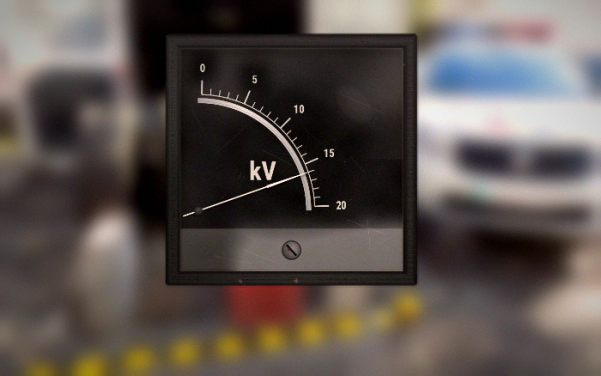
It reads 16 kV
